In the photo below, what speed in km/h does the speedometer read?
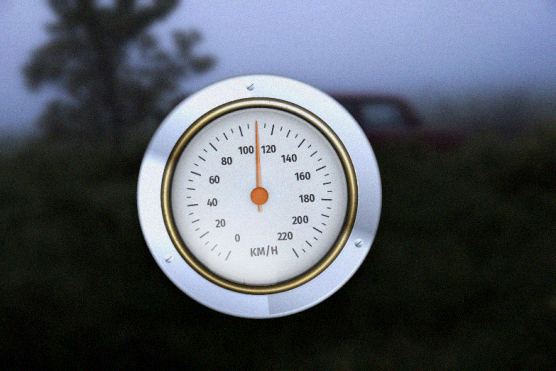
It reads 110 km/h
